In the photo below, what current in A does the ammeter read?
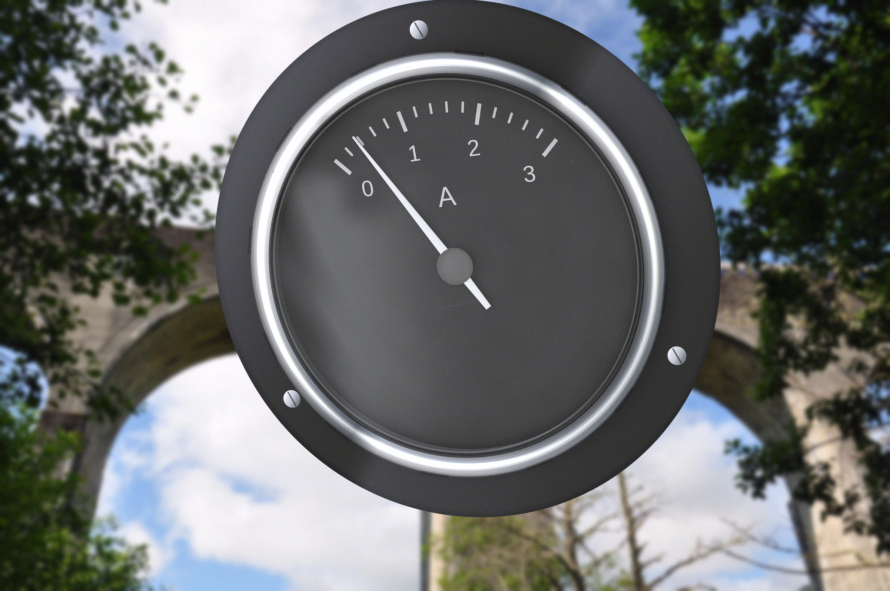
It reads 0.4 A
